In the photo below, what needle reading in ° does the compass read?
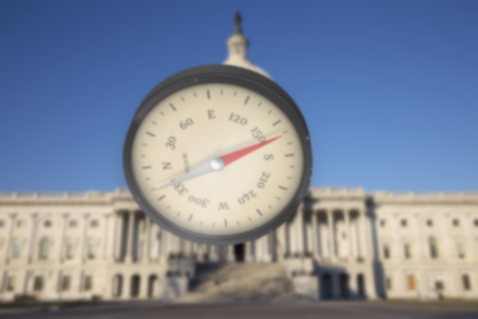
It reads 160 °
